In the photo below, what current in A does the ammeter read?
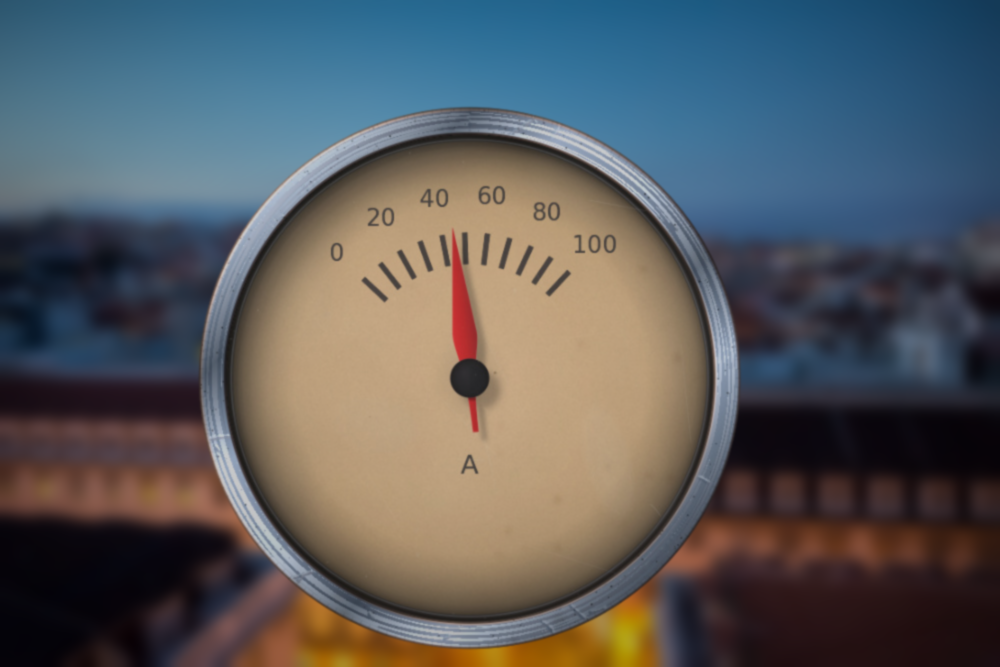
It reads 45 A
